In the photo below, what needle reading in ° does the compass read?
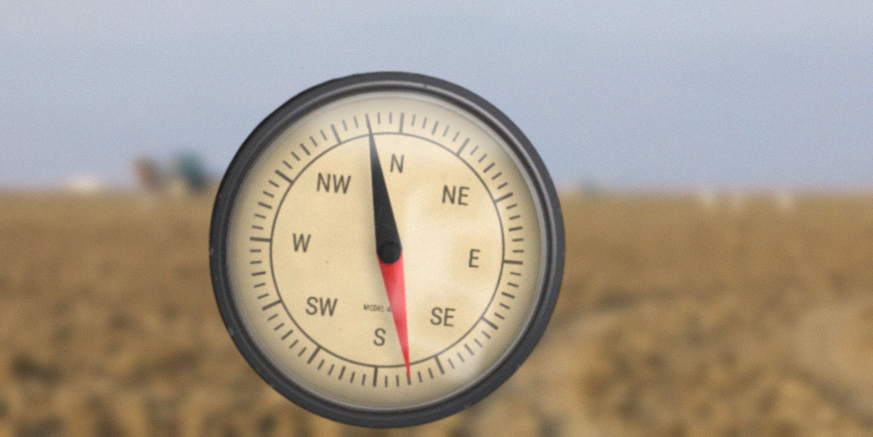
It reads 165 °
